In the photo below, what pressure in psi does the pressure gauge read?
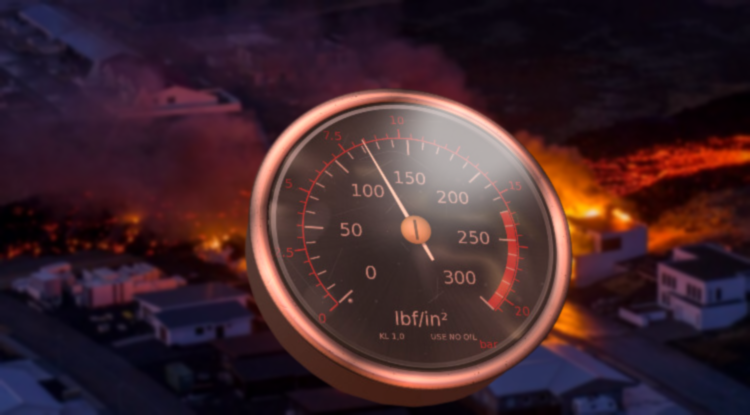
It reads 120 psi
